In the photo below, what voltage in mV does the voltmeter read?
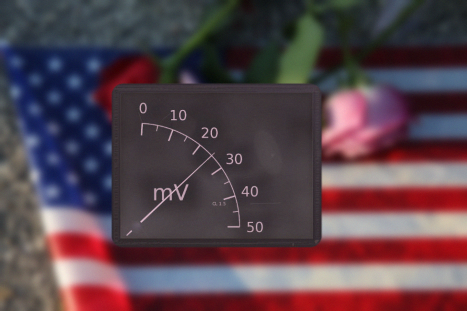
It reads 25 mV
